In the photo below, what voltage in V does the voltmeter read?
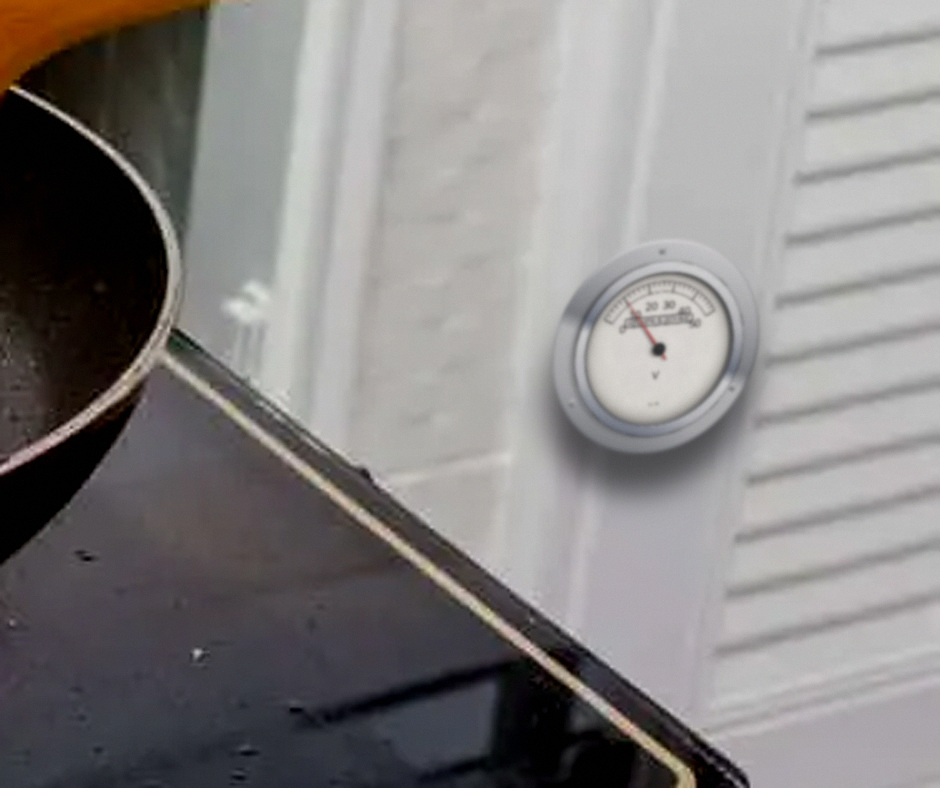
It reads 10 V
